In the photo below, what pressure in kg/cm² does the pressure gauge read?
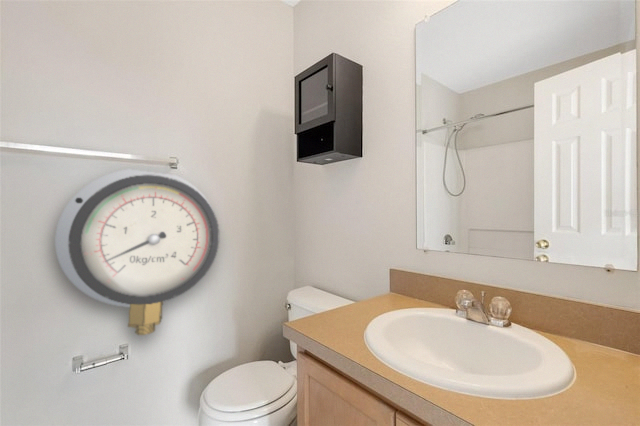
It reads 0.3 kg/cm²
